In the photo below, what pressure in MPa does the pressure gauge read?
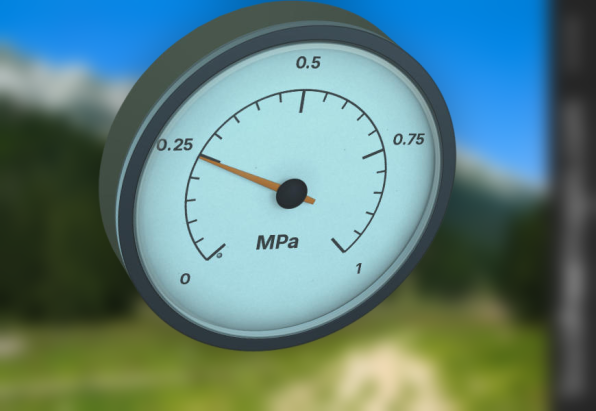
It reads 0.25 MPa
